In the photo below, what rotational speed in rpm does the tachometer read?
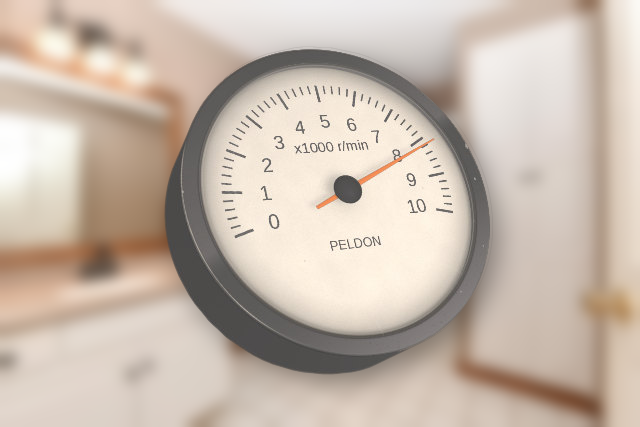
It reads 8200 rpm
